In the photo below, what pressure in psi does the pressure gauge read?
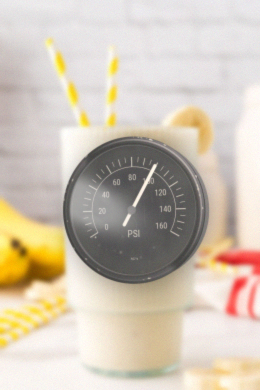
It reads 100 psi
